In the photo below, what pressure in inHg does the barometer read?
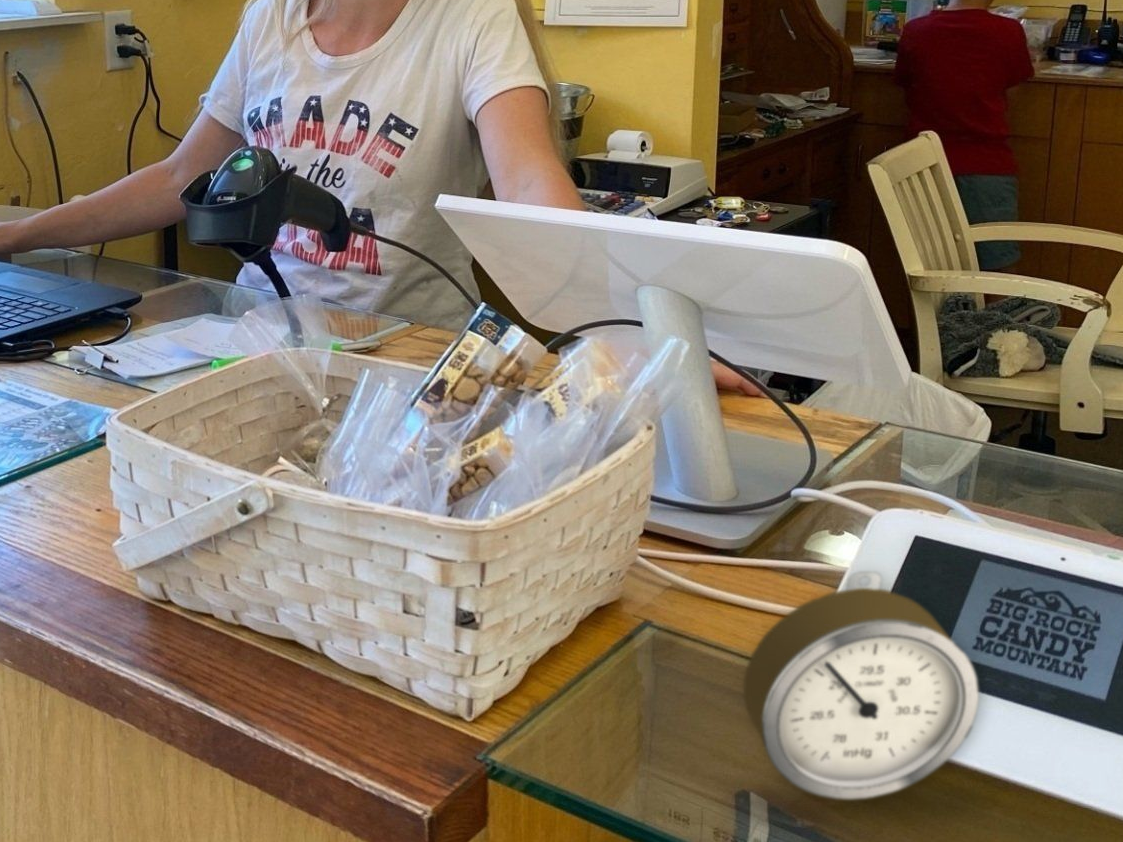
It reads 29.1 inHg
